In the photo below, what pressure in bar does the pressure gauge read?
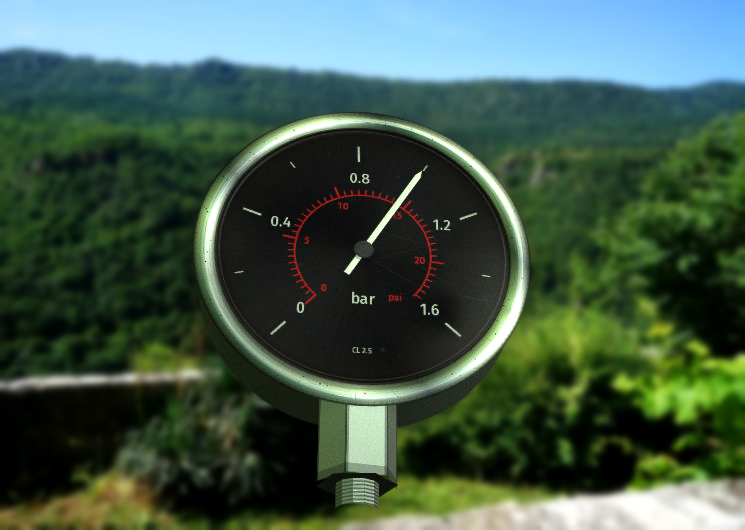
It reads 1 bar
